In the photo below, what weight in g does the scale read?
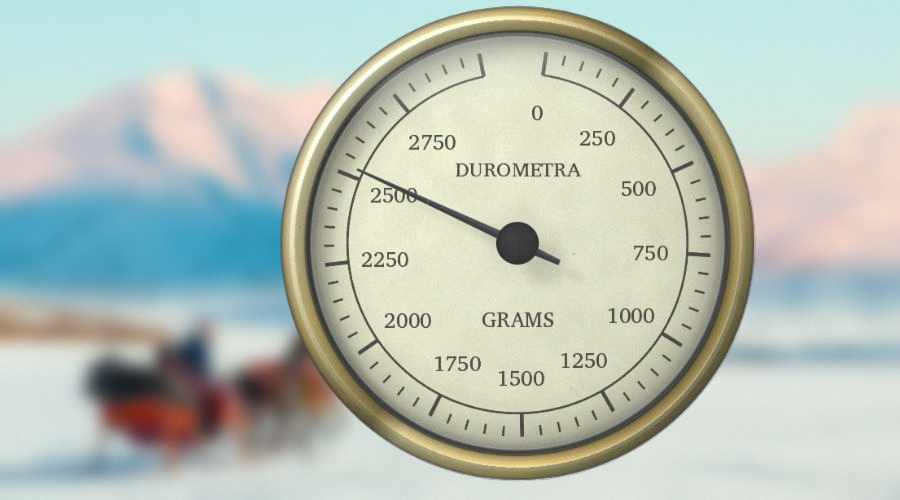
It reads 2525 g
